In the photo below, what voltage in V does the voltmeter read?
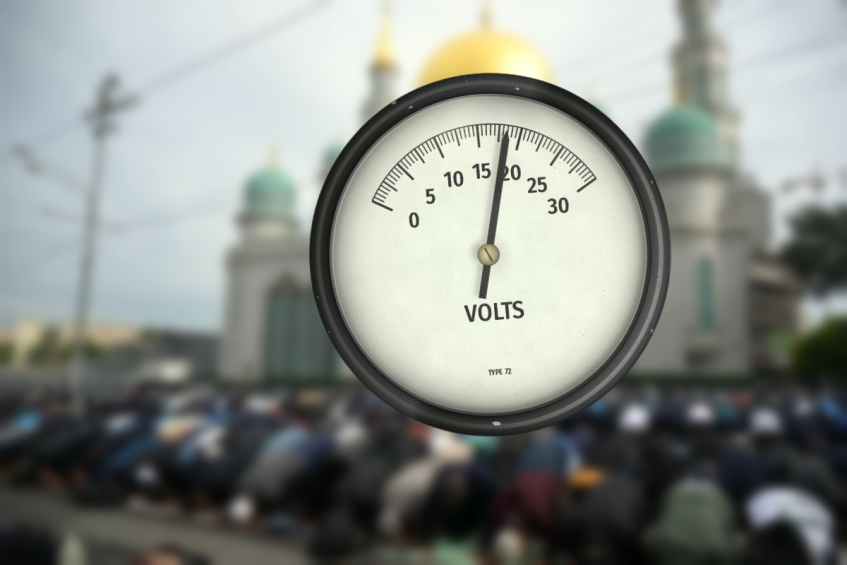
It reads 18.5 V
